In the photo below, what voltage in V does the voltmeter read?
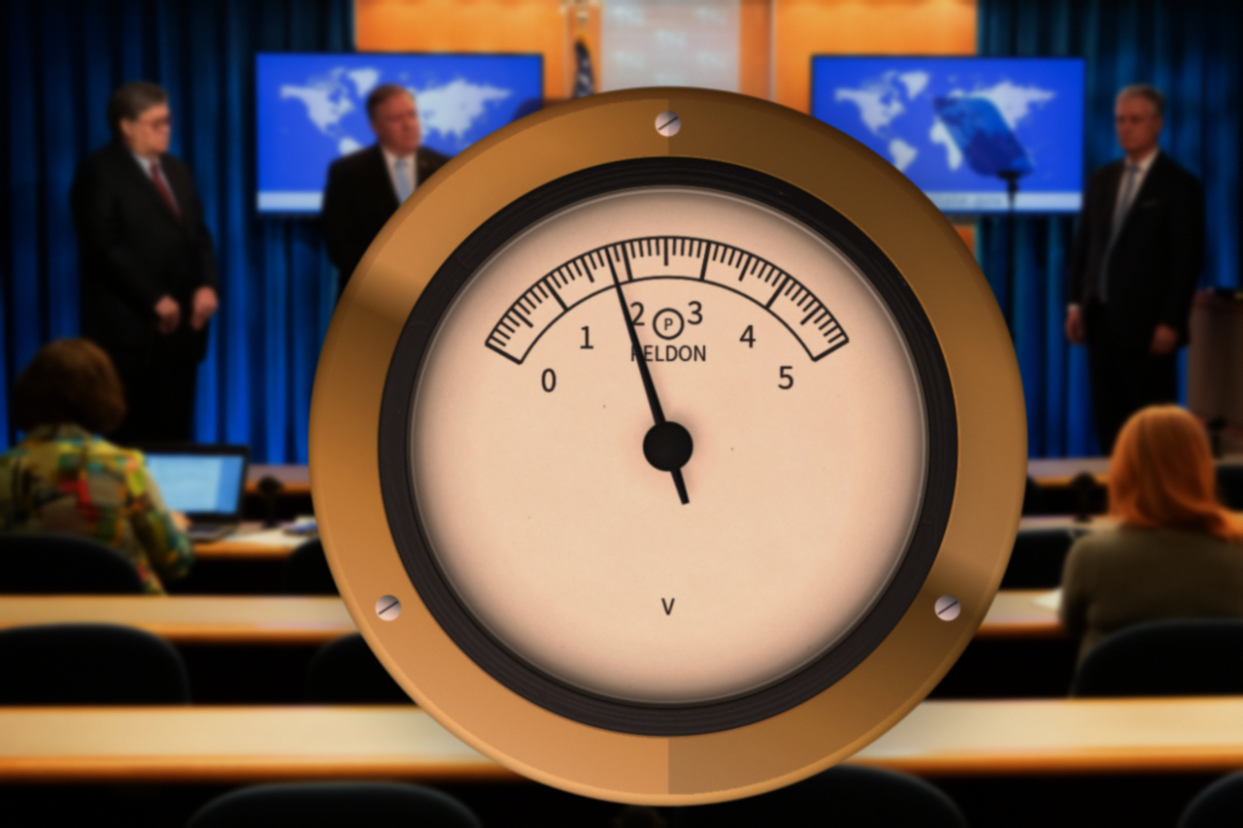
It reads 1.8 V
